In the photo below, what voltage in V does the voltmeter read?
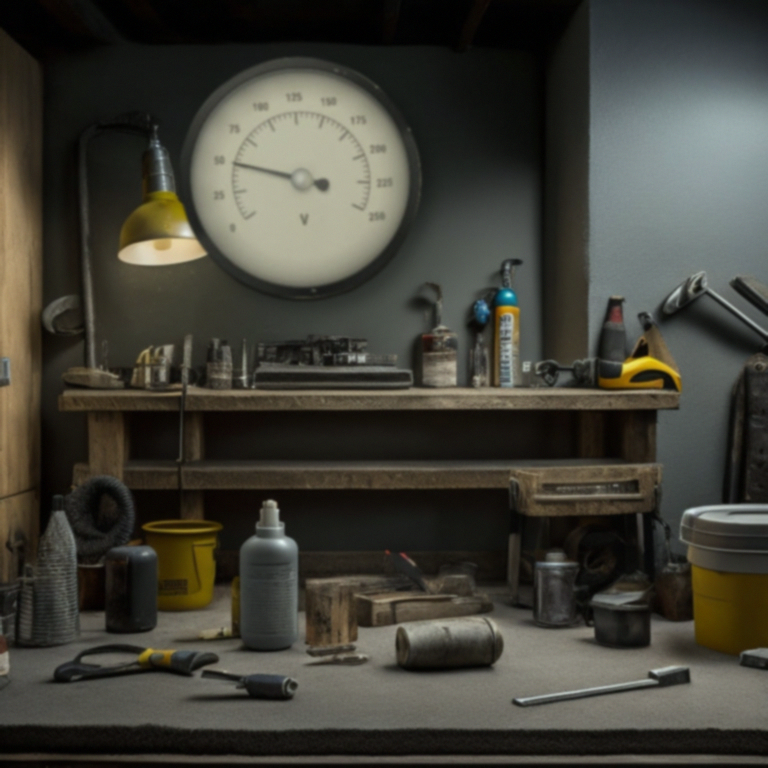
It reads 50 V
